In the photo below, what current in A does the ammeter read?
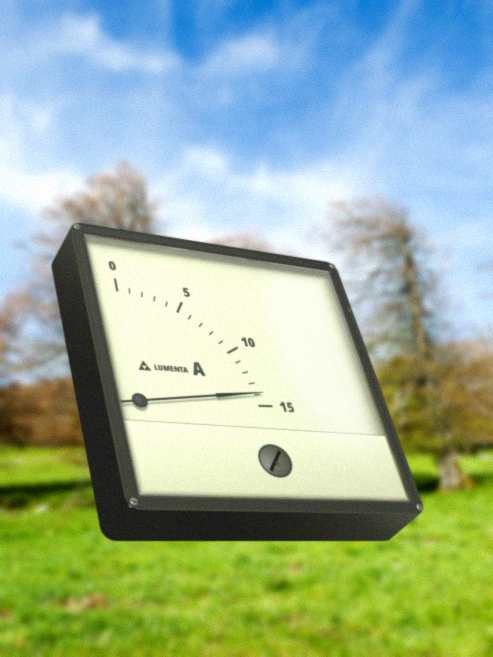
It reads 14 A
